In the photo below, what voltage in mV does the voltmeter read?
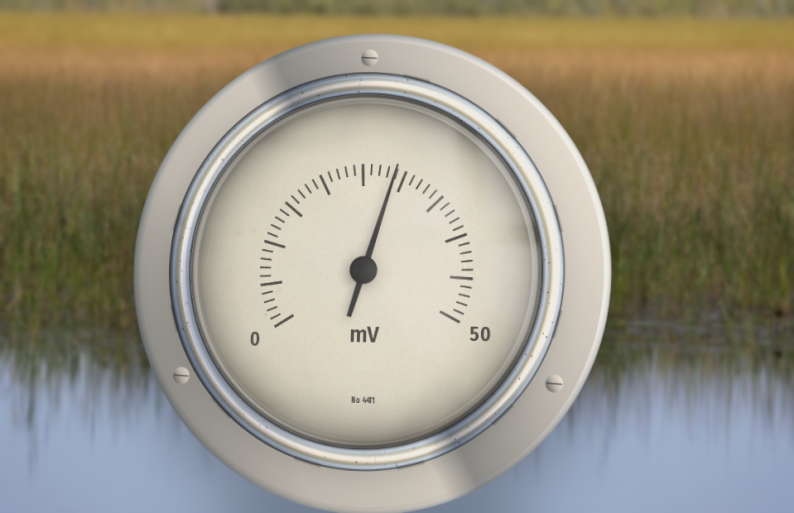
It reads 29 mV
